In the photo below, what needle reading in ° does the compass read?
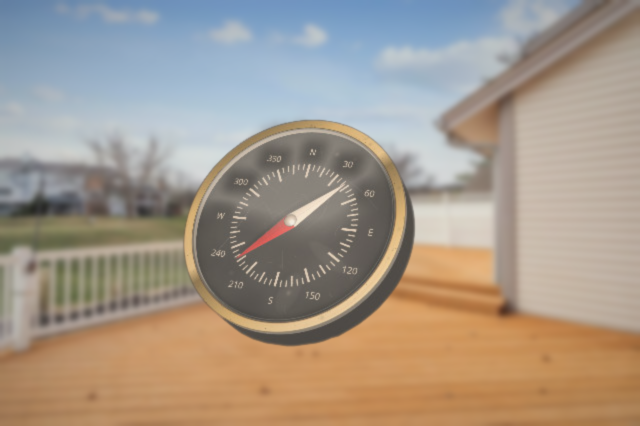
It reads 225 °
